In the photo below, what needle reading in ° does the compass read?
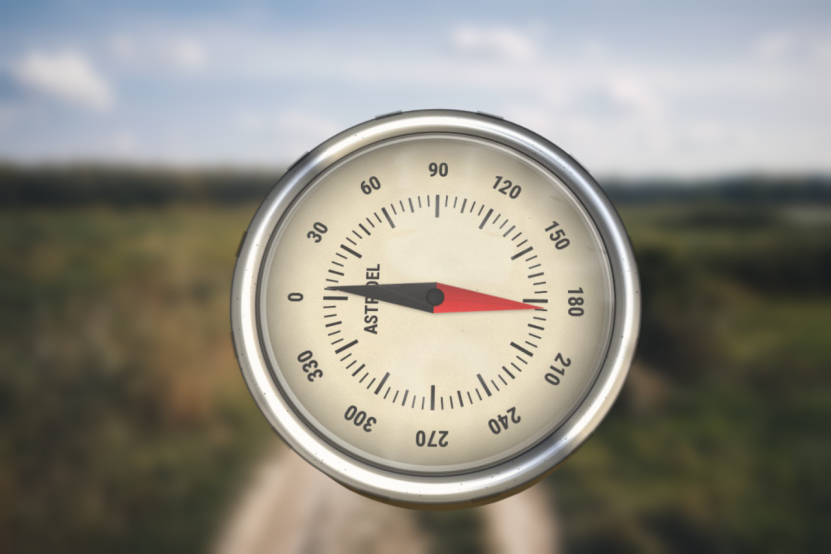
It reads 185 °
